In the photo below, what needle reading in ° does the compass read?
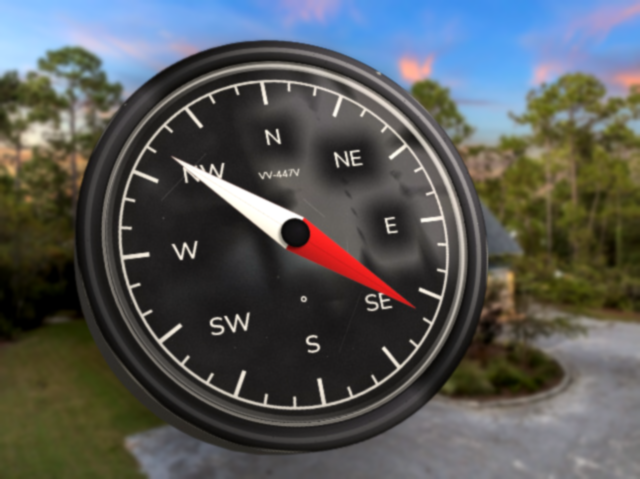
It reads 130 °
